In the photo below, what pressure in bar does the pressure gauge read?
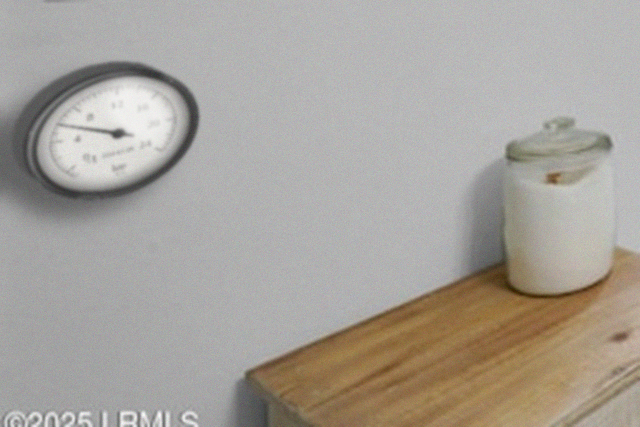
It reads 6 bar
